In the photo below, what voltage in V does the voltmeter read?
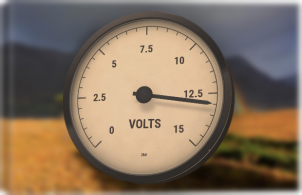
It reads 13 V
